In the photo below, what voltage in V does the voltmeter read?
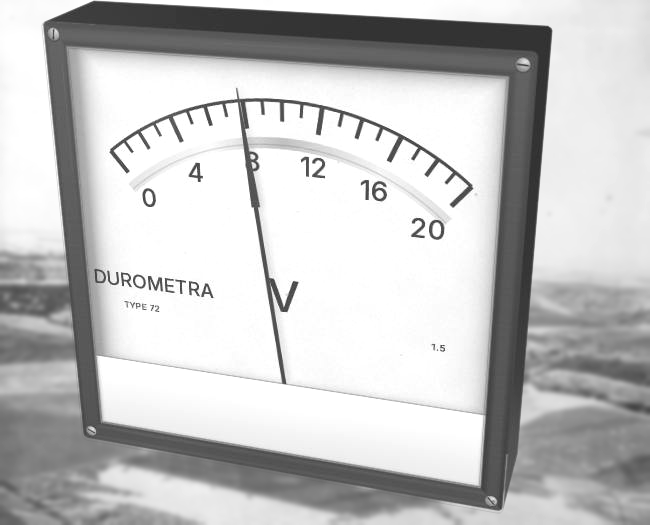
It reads 8 V
